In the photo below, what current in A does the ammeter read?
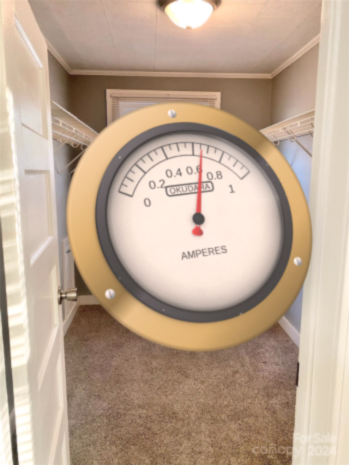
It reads 0.65 A
